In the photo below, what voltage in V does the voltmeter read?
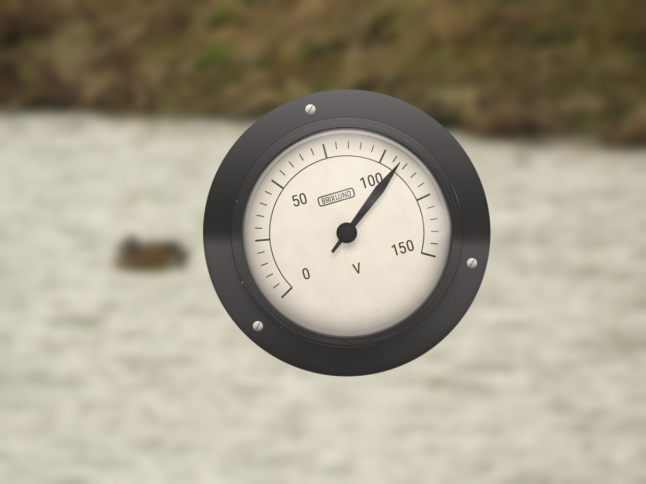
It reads 107.5 V
